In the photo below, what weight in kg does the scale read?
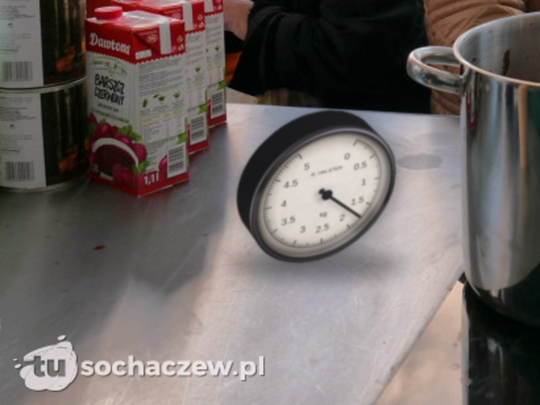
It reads 1.75 kg
